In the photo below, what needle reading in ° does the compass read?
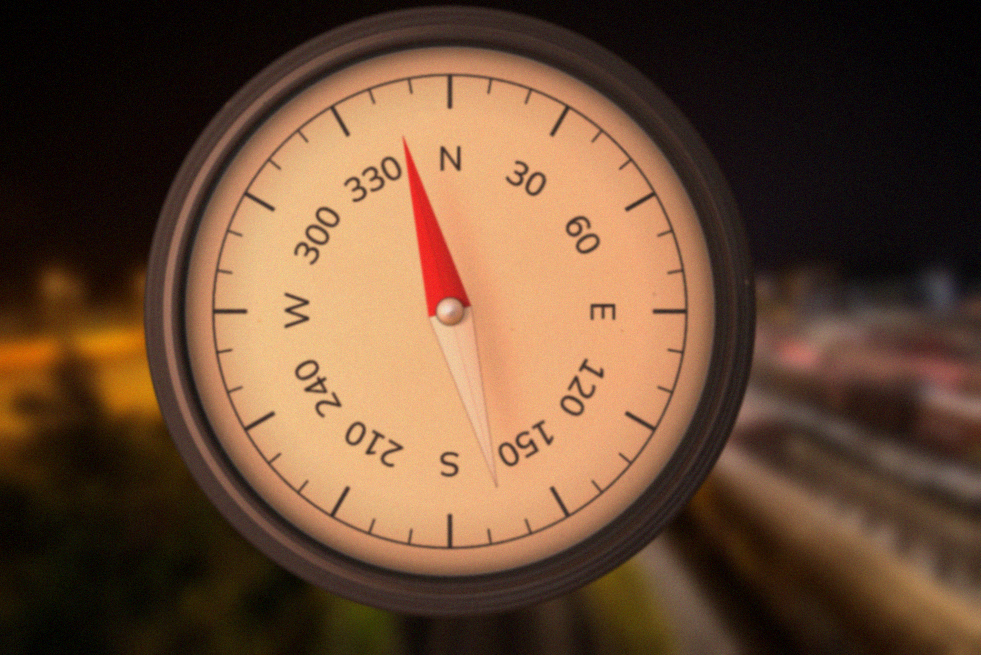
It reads 345 °
